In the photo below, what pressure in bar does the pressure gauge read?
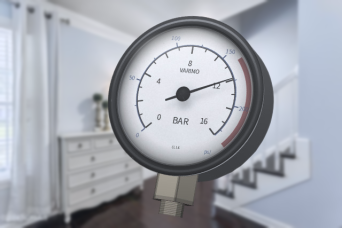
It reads 12 bar
